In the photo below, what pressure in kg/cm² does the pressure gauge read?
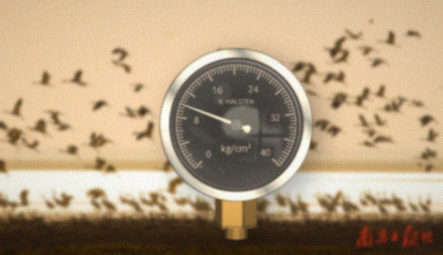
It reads 10 kg/cm²
